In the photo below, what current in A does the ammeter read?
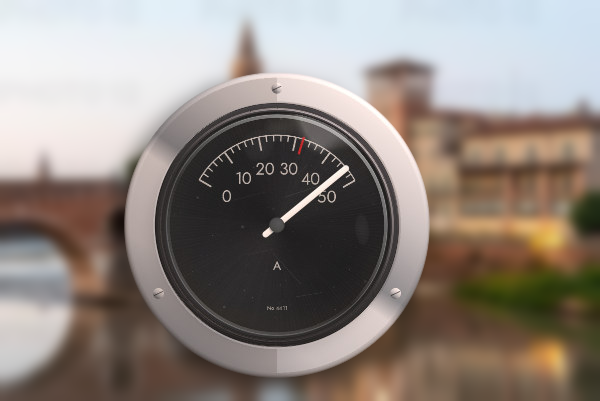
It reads 46 A
